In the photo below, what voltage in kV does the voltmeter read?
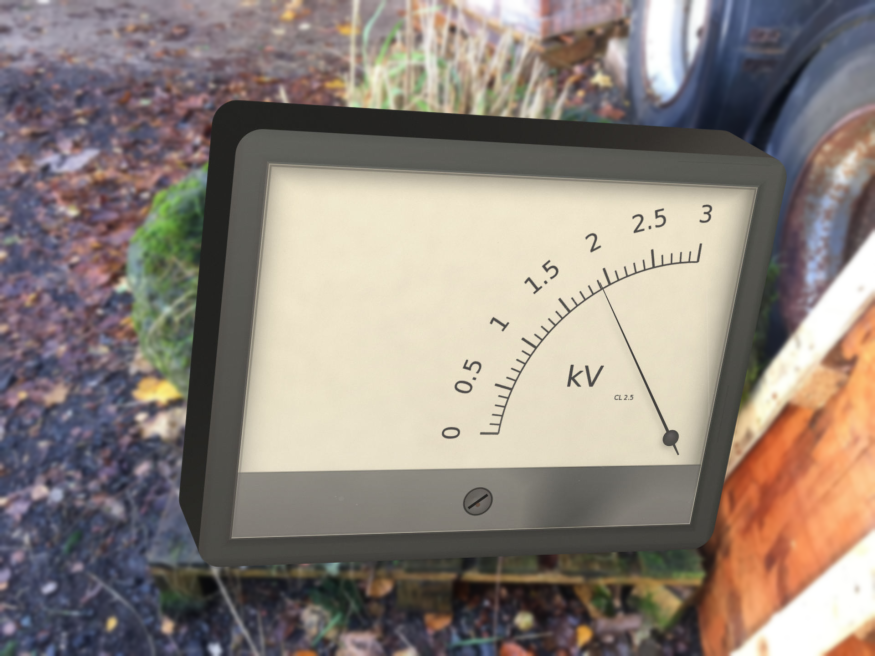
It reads 1.9 kV
